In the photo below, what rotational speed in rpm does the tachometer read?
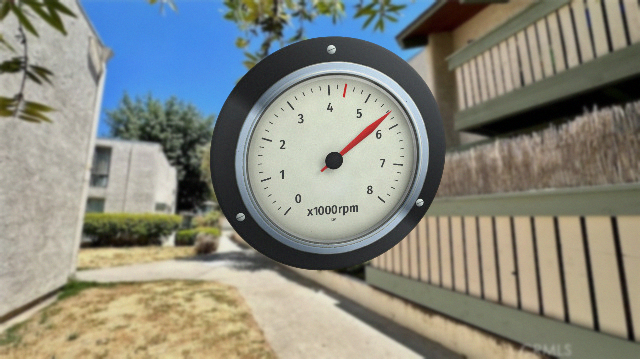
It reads 5600 rpm
